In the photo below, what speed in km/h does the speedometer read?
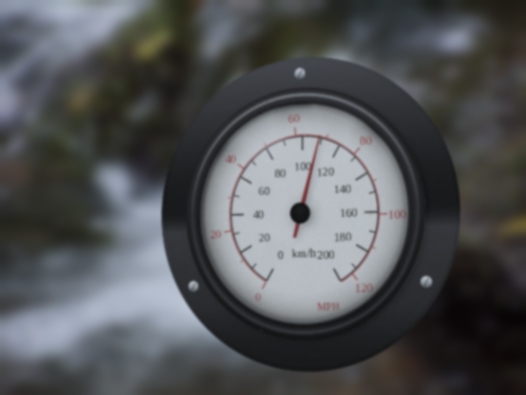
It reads 110 km/h
